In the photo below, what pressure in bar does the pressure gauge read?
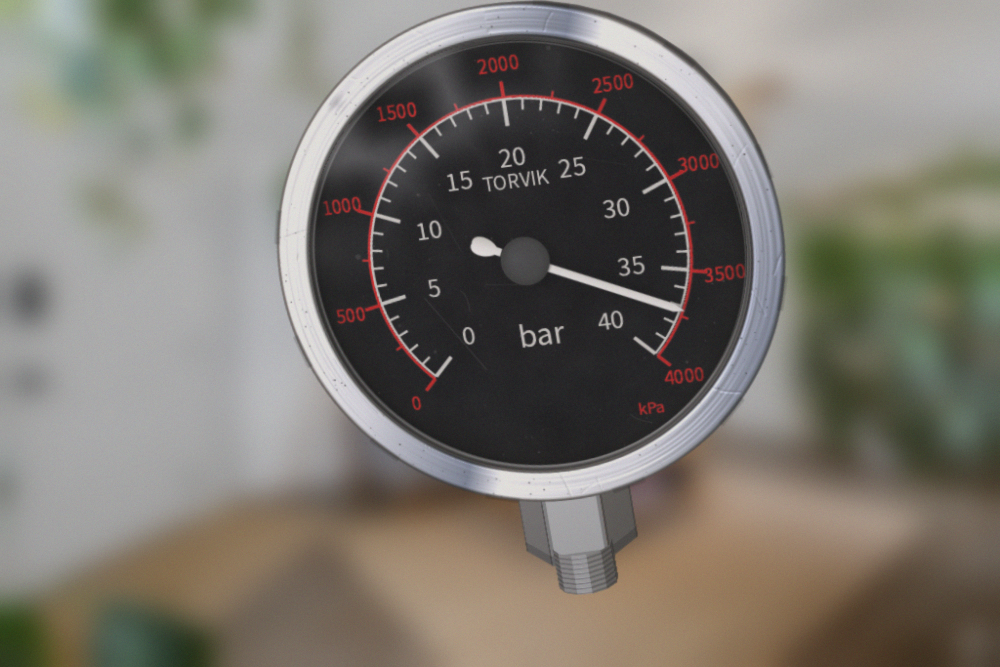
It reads 37 bar
